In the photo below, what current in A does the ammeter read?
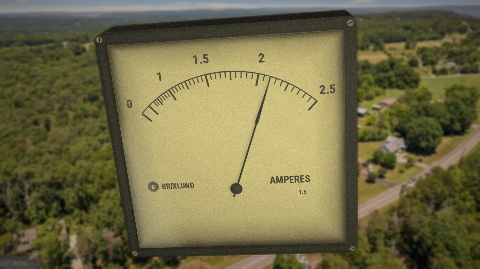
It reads 2.1 A
